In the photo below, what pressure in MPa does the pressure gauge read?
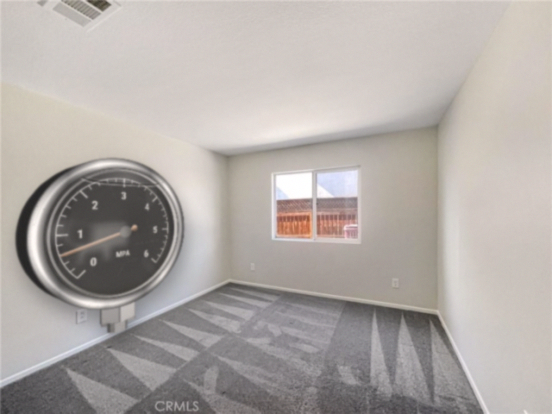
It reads 0.6 MPa
